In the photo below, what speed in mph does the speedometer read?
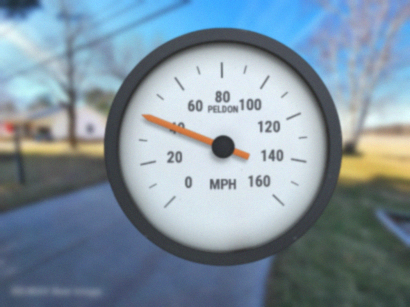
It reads 40 mph
